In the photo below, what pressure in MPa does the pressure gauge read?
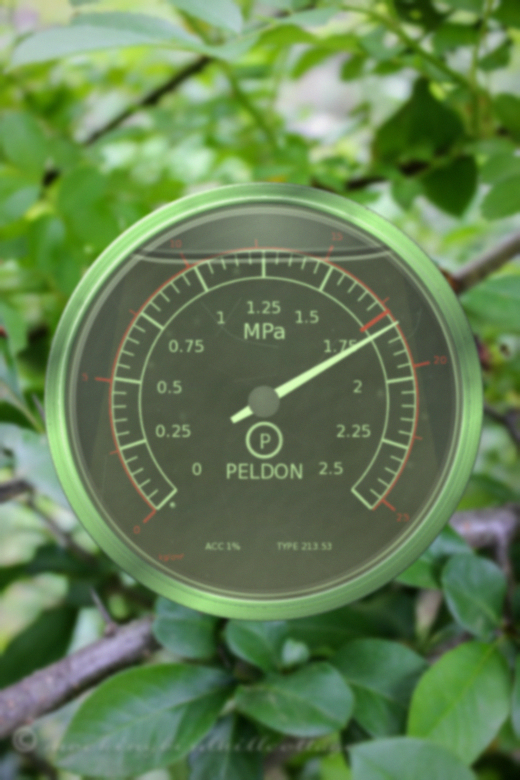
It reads 1.8 MPa
